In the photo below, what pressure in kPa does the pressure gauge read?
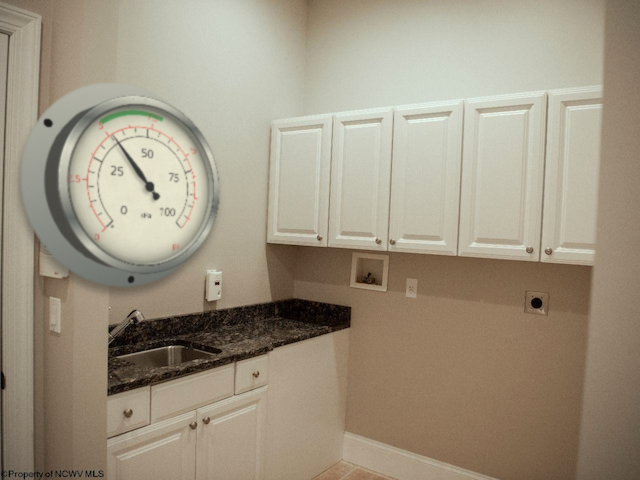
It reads 35 kPa
